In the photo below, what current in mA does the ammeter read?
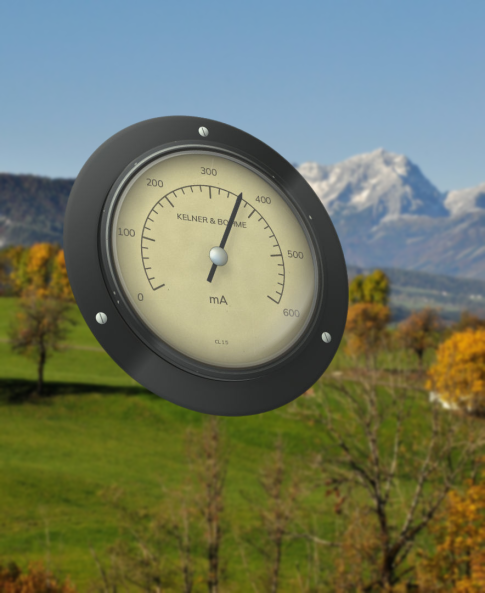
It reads 360 mA
